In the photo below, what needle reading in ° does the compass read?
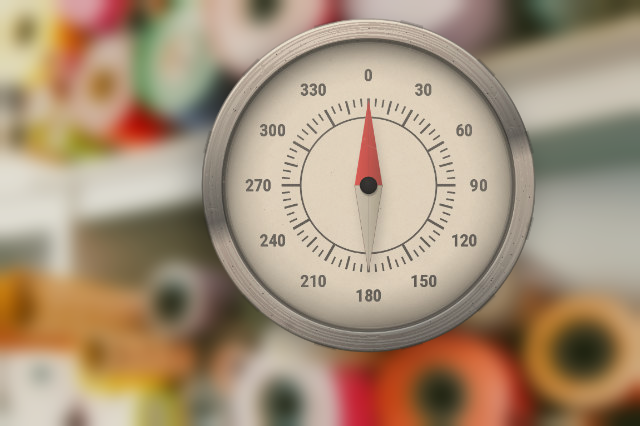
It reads 0 °
